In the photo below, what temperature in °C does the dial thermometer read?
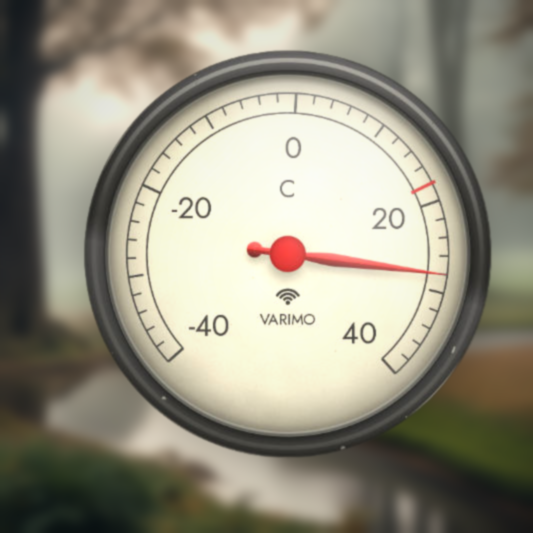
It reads 28 °C
